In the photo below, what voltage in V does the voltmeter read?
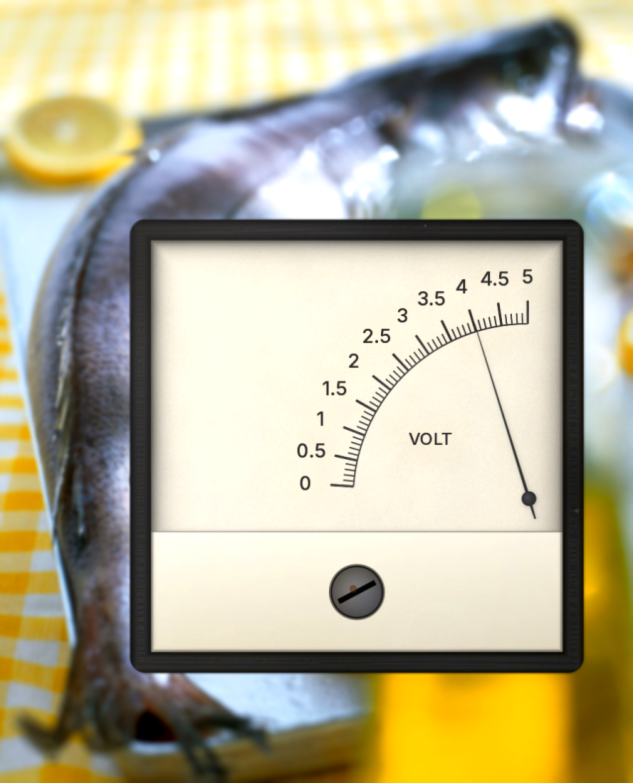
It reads 4 V
